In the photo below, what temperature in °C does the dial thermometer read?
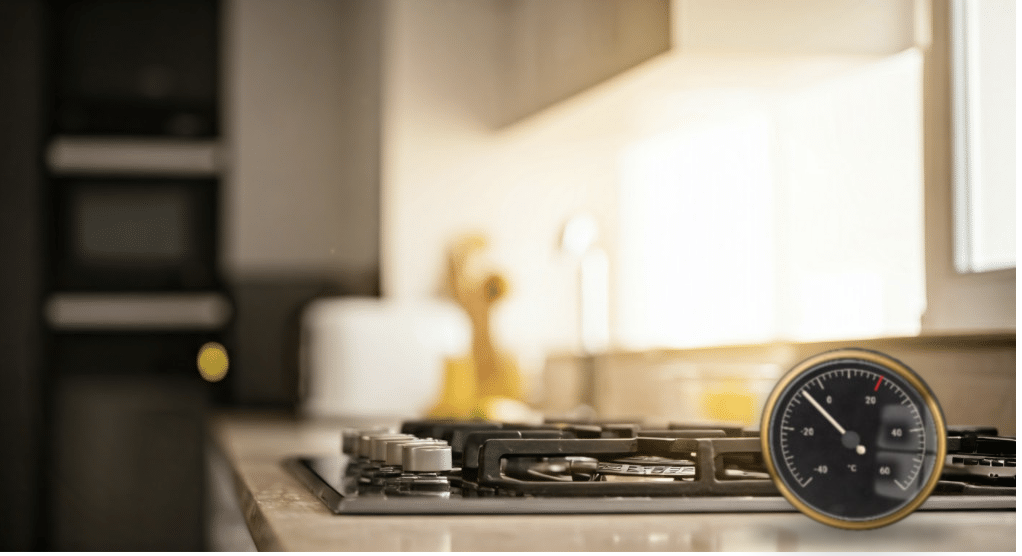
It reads -6 °C
